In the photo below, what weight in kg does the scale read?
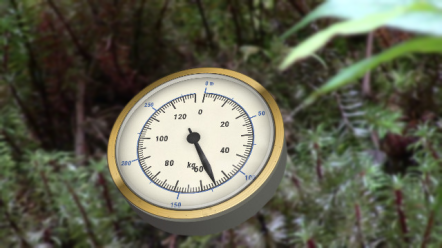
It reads 55 kg
